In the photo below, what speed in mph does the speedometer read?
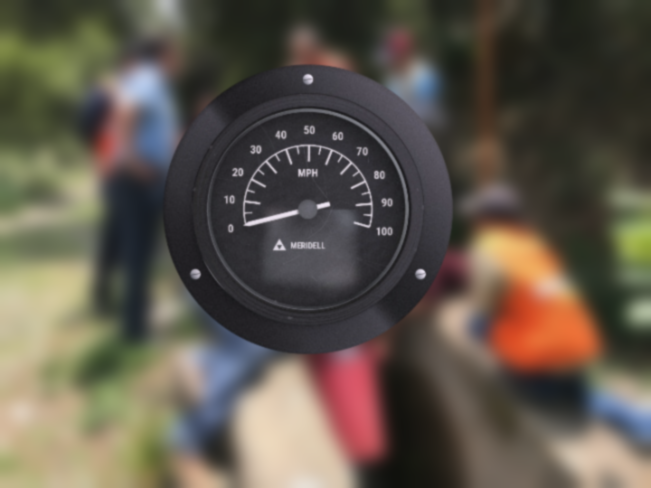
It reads 0 mph
